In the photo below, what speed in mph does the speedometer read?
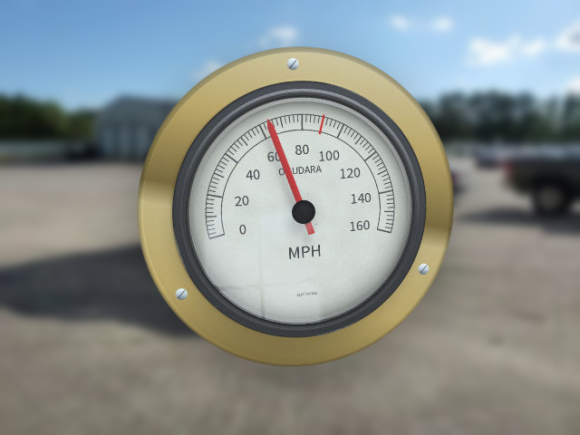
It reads 64 mph
